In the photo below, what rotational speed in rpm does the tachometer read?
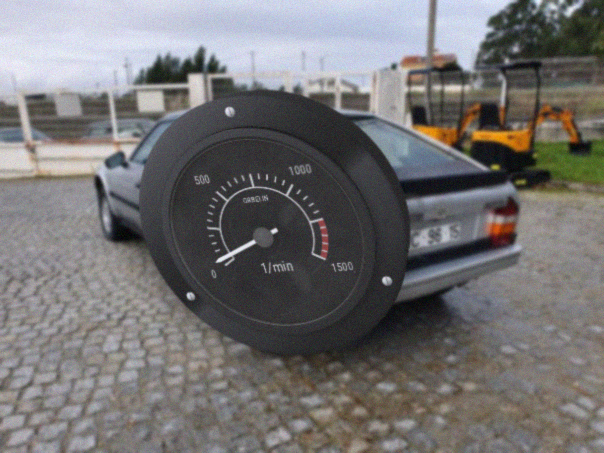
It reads 50 rpm
